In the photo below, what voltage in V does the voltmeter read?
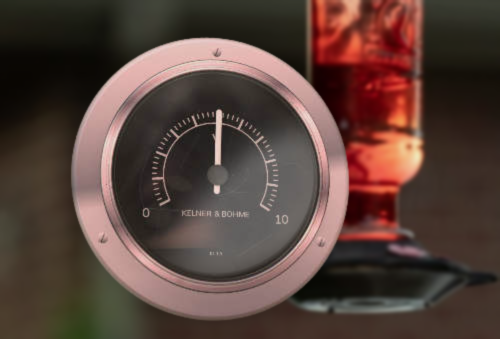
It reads 5 V
